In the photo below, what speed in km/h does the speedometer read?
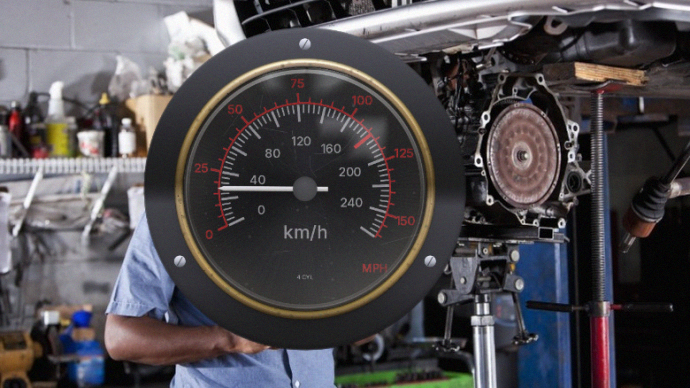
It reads 28 km/h
